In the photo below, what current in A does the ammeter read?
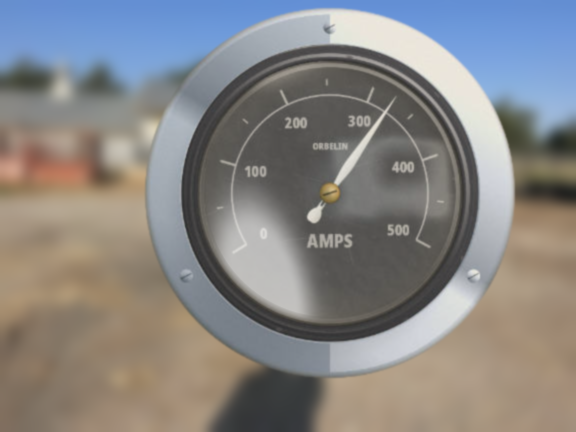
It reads 325 A
